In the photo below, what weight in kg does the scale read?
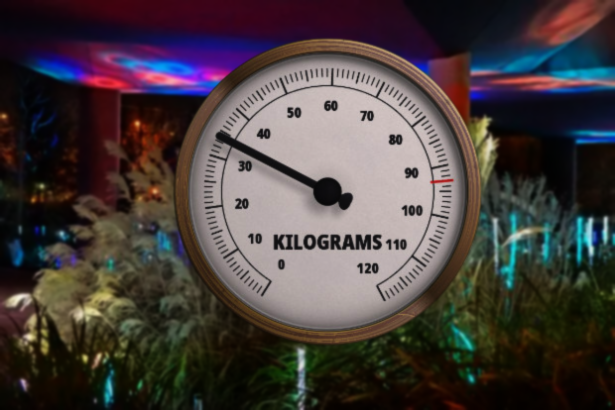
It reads 34 kg
